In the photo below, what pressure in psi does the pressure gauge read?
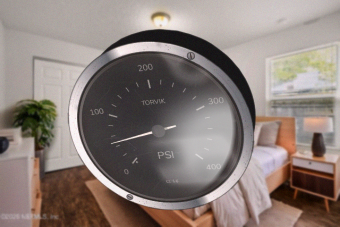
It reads 50 psi
